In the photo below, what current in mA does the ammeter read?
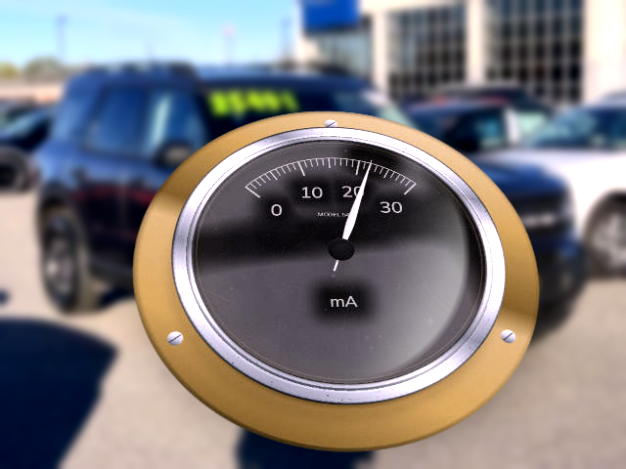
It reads 22 mA
